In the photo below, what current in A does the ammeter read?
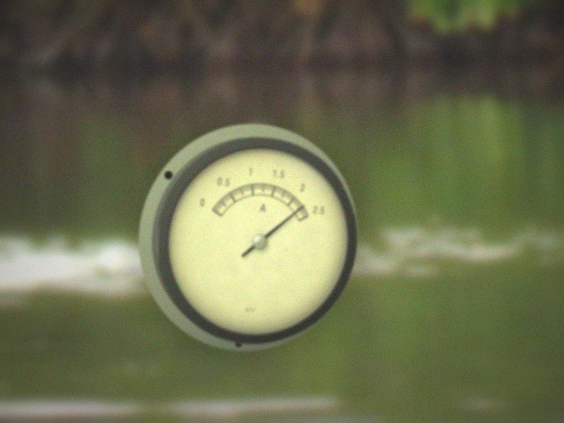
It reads 2.25 A
